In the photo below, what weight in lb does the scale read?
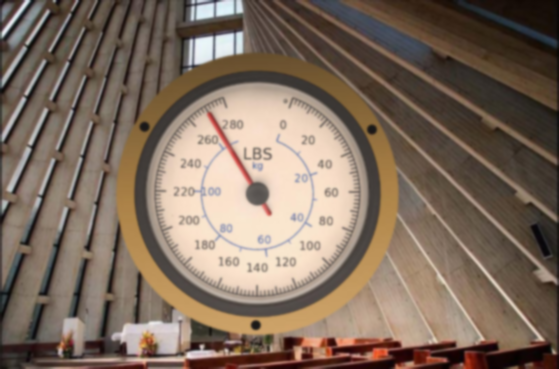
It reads 270 lb
